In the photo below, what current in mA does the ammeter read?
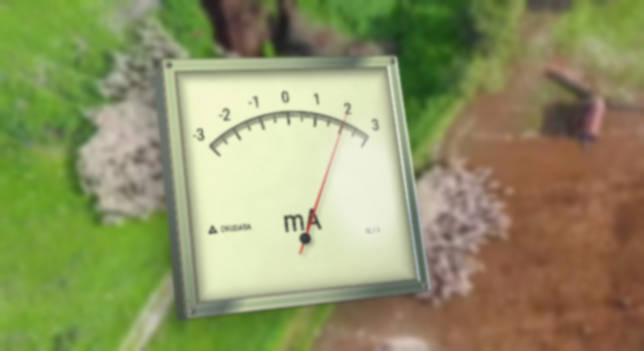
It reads 2 mA
